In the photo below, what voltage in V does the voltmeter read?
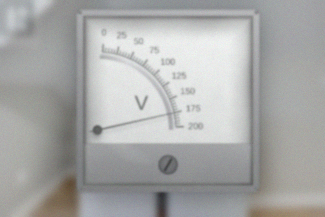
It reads 175 V
